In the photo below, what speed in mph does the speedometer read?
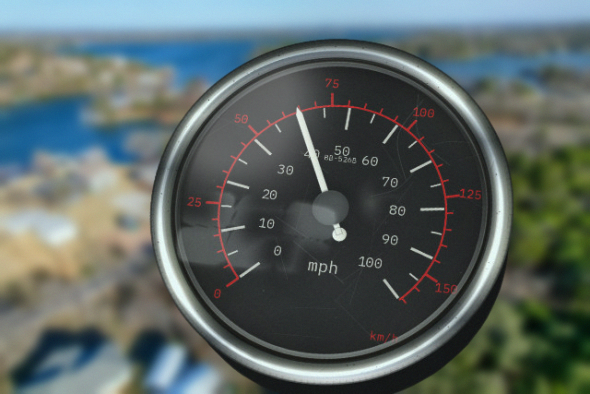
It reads 40 mph
